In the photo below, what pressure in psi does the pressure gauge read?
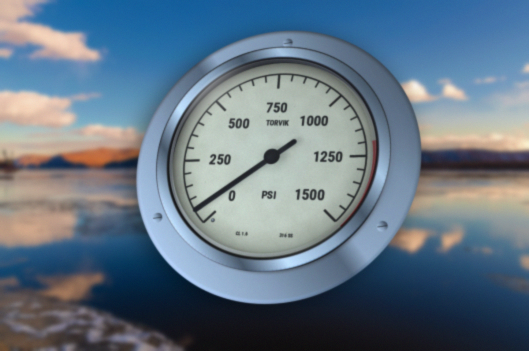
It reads 50 psi
